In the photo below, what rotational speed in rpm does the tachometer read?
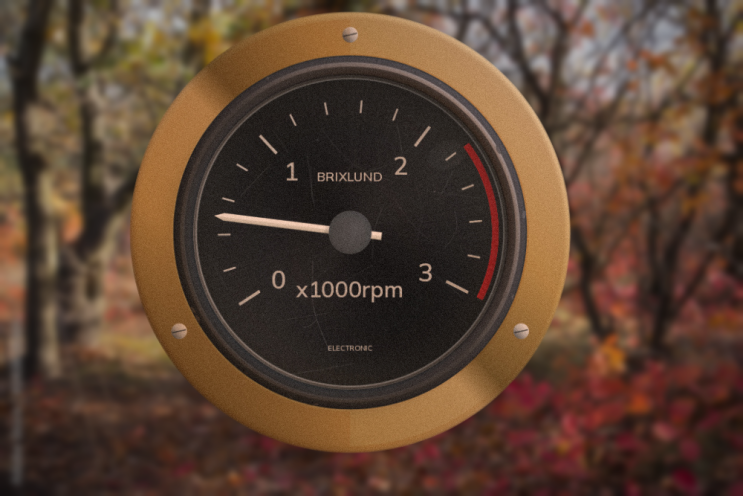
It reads 500 rpm
